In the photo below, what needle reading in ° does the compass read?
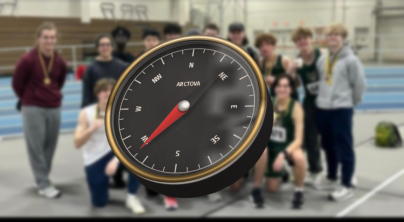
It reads 220 °
